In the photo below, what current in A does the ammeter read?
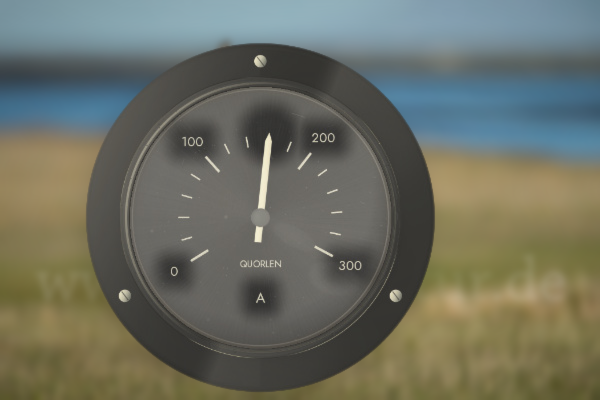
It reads 160 A
